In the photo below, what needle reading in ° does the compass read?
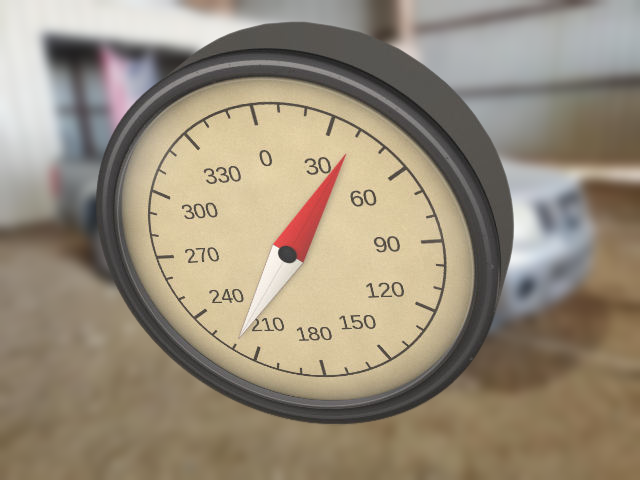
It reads 40 °
